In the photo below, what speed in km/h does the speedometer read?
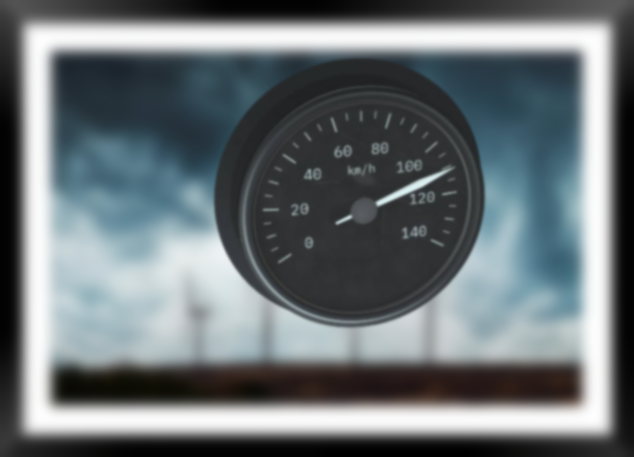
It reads 110 km/h
